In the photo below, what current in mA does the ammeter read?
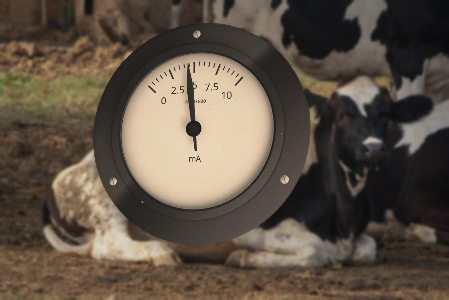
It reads 4.5 mA
